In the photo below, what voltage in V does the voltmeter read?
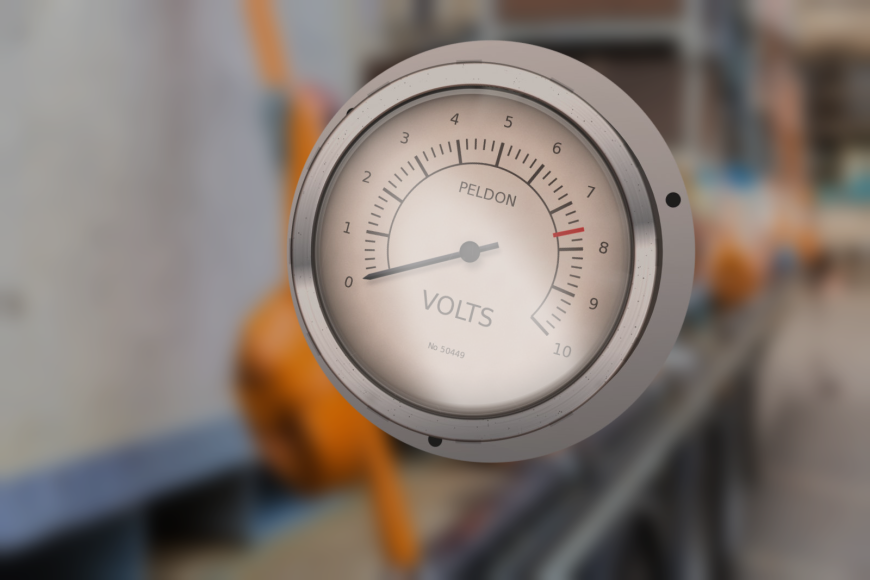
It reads 0 V
